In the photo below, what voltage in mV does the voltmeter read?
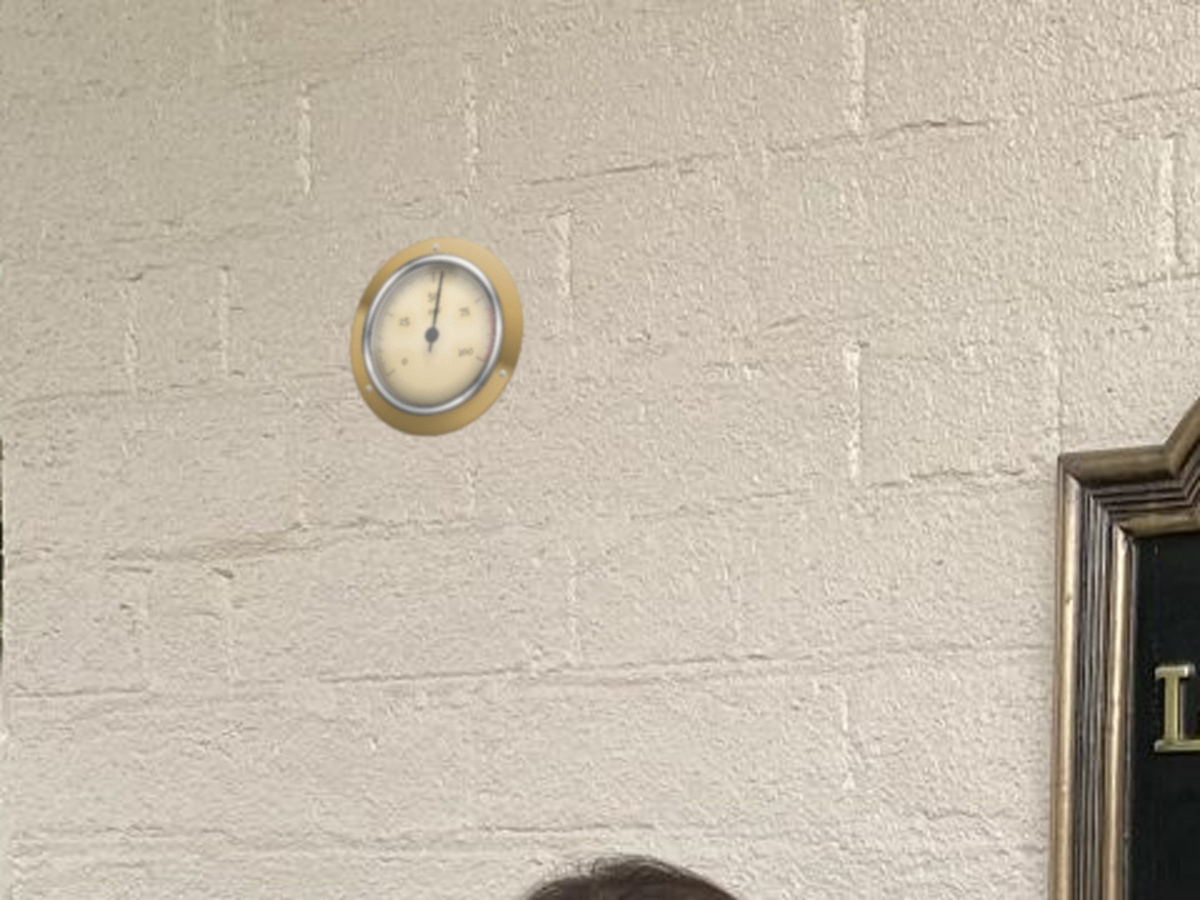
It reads 55 mV
